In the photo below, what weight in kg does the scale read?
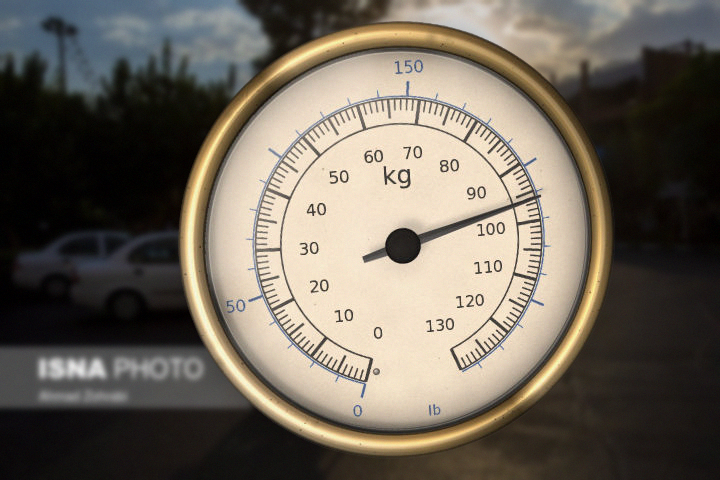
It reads 96 kg
